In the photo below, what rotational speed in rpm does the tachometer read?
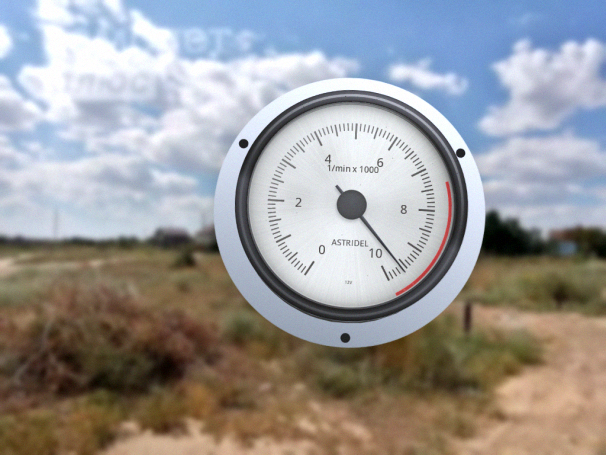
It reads 9600 rpm
